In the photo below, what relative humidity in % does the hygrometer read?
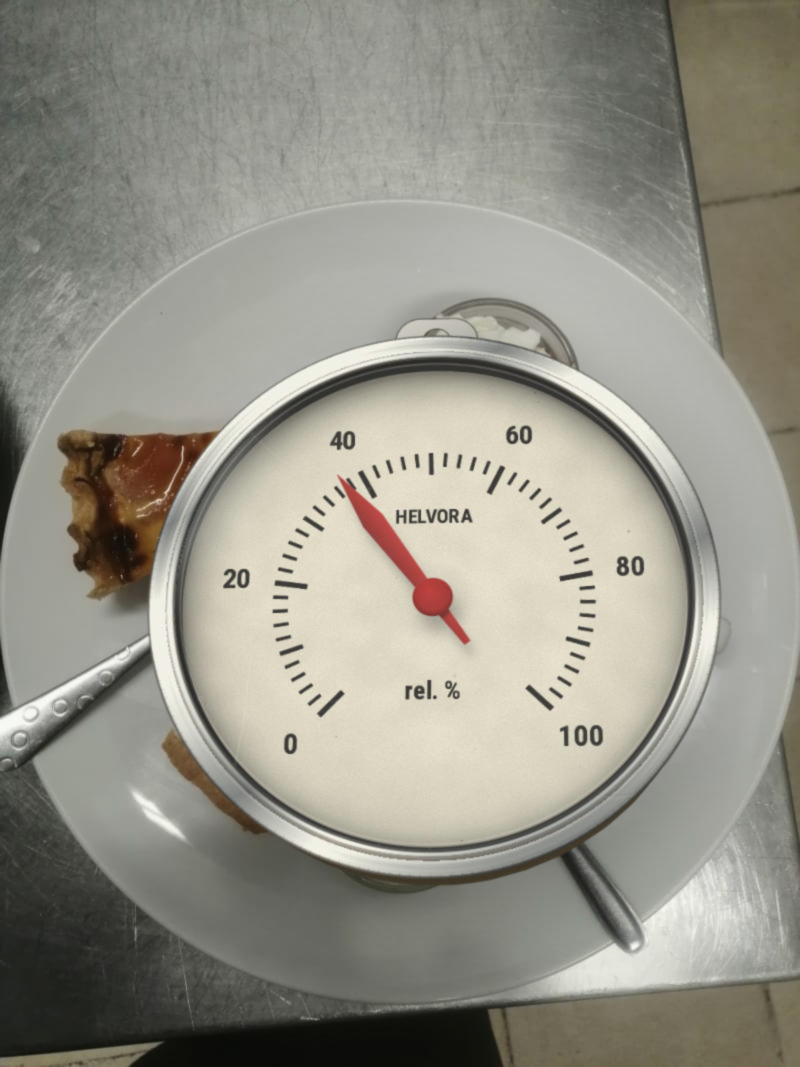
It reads 37 %
